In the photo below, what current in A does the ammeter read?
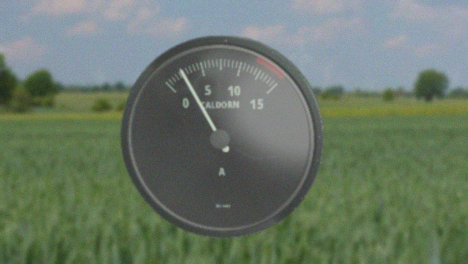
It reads 2.5 A
